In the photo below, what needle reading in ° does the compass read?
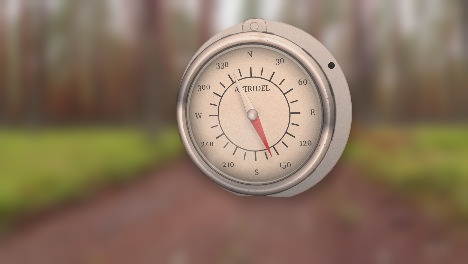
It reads 157.5 °
